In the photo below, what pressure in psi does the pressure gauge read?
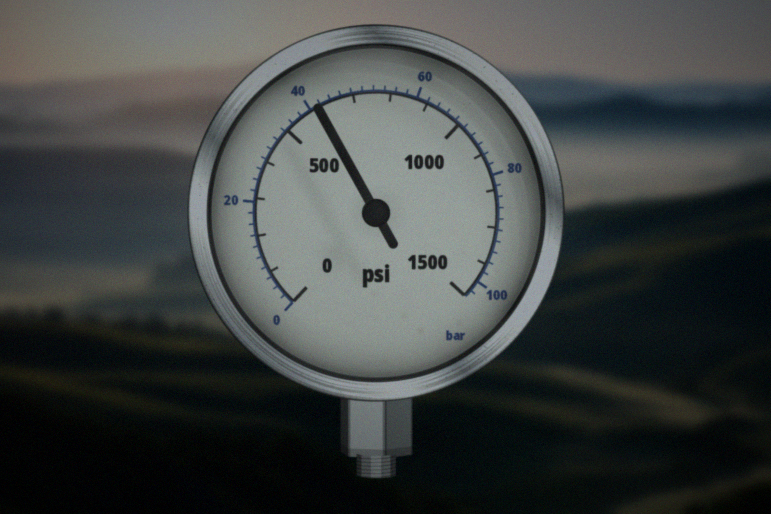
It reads 600 psi
